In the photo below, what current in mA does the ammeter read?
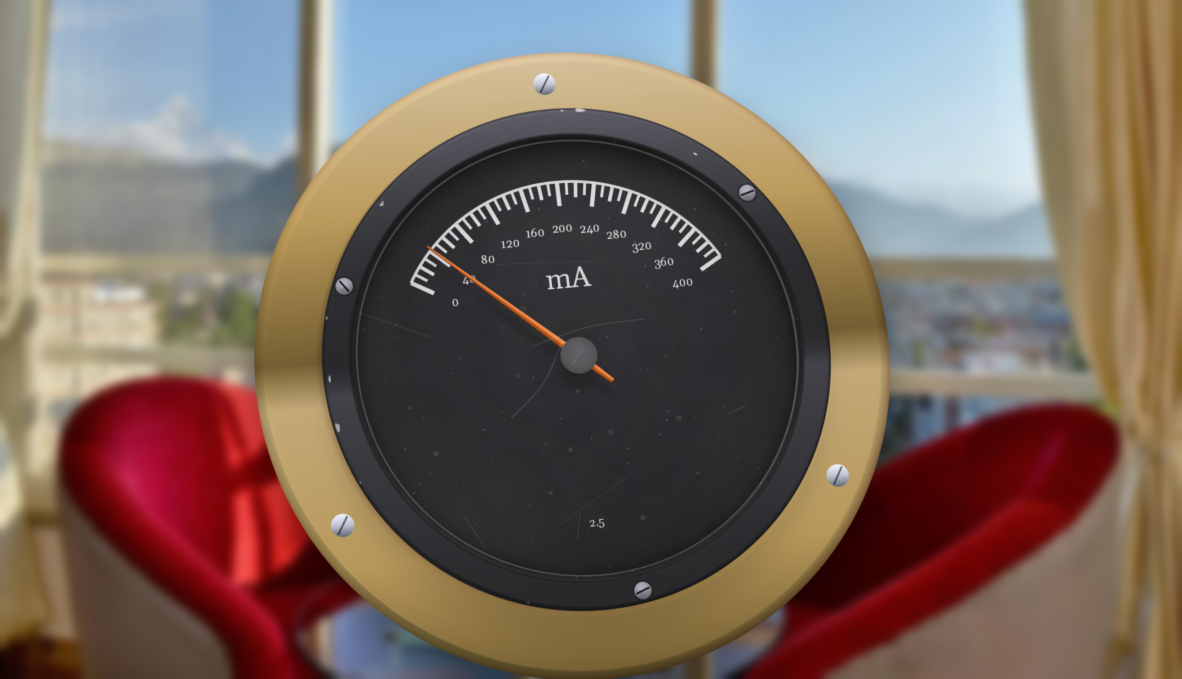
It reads 40 mA
